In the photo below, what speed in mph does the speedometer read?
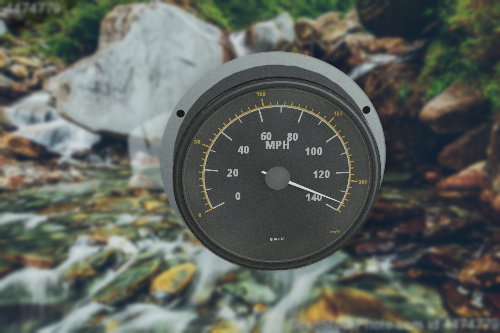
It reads 135 mph
